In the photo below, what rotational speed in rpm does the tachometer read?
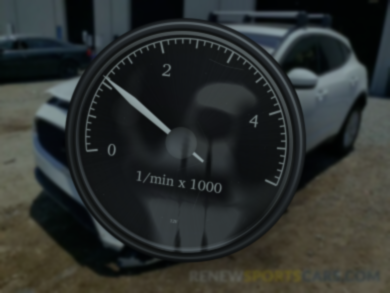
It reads 1100 rpm
